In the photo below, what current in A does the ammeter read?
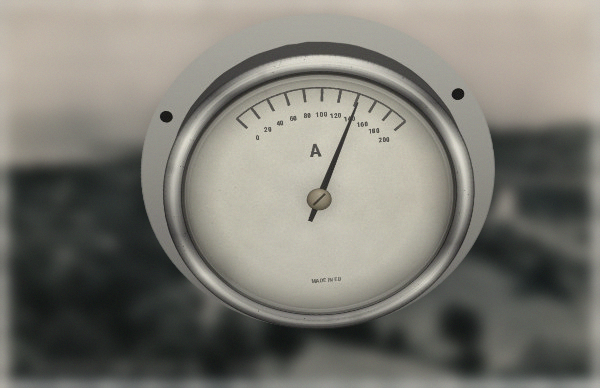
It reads 140 A
